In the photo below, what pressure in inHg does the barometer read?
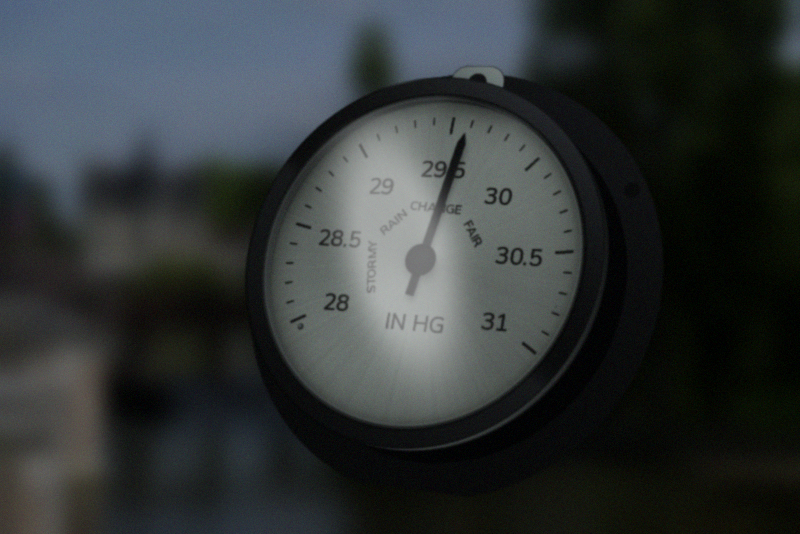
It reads 29.6 inHg
